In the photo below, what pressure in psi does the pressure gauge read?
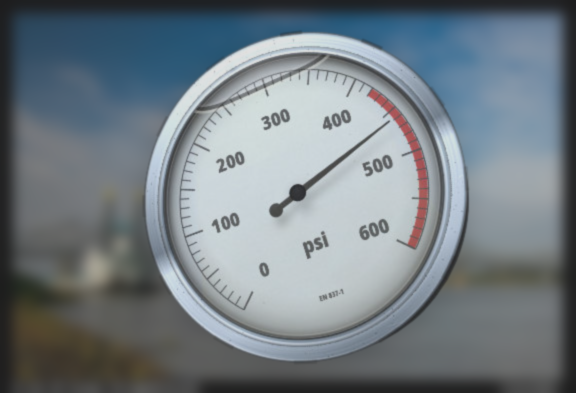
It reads 460 psi
